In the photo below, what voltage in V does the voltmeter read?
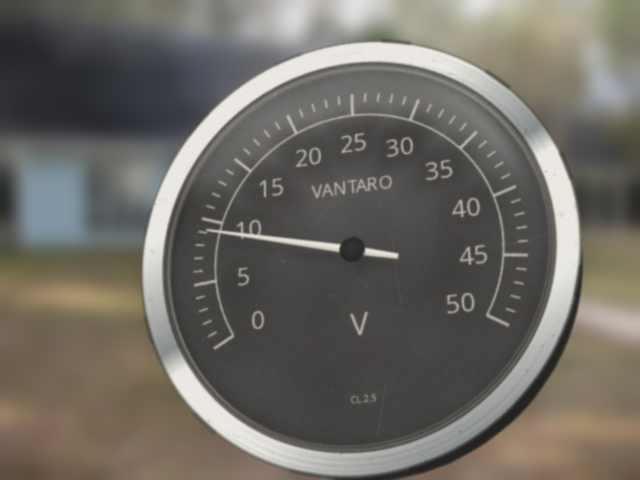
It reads 9 V
